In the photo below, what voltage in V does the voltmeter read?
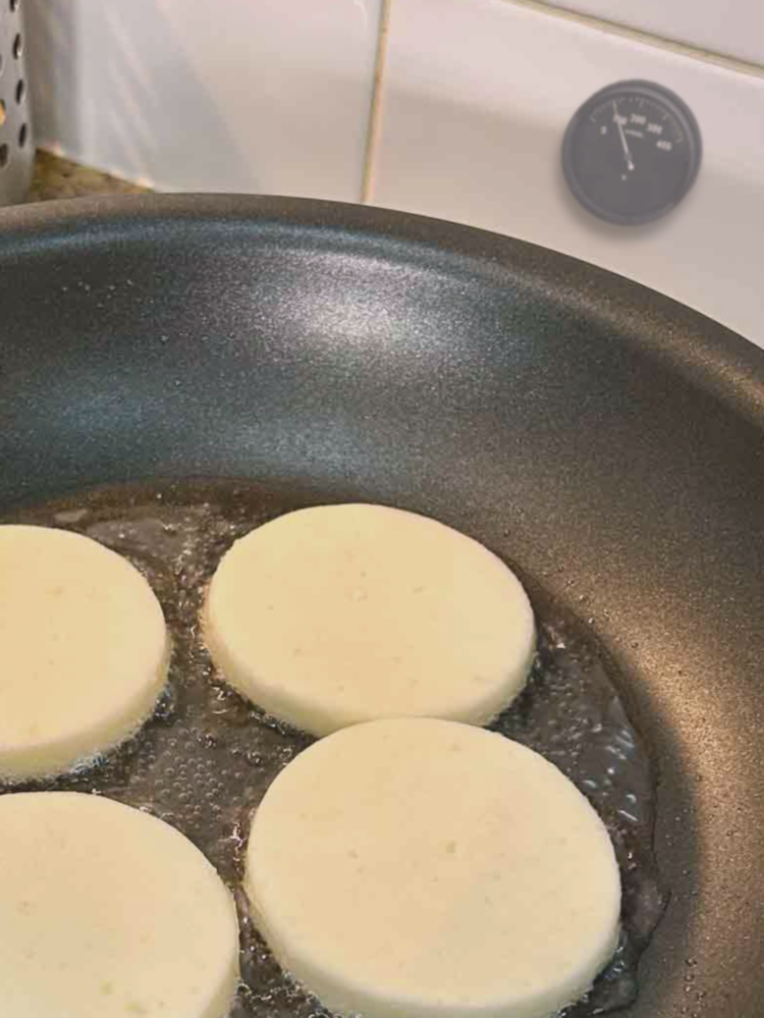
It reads 100 V
